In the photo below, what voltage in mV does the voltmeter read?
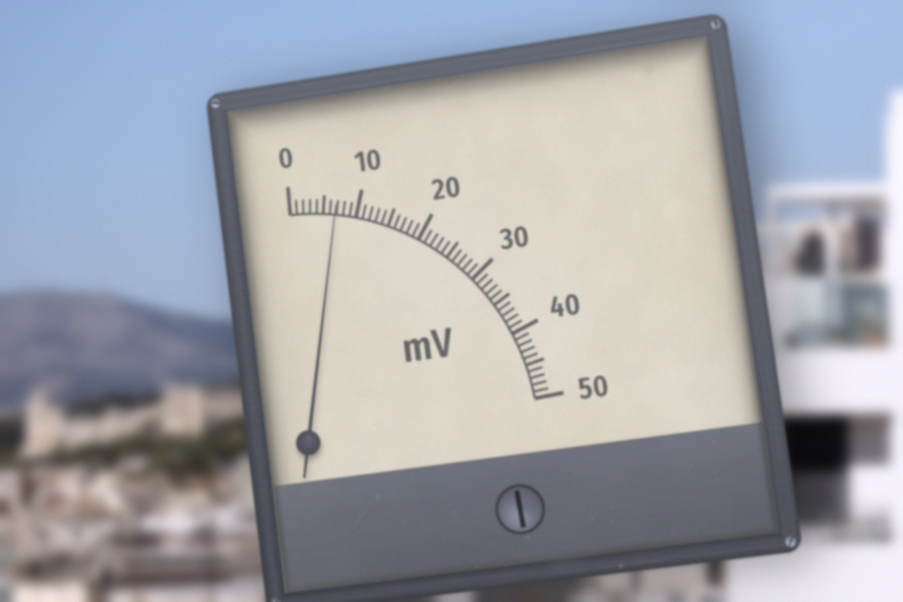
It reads 7 mV
